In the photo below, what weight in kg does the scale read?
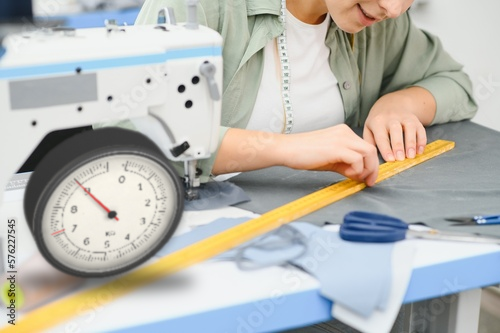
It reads 9 kg
